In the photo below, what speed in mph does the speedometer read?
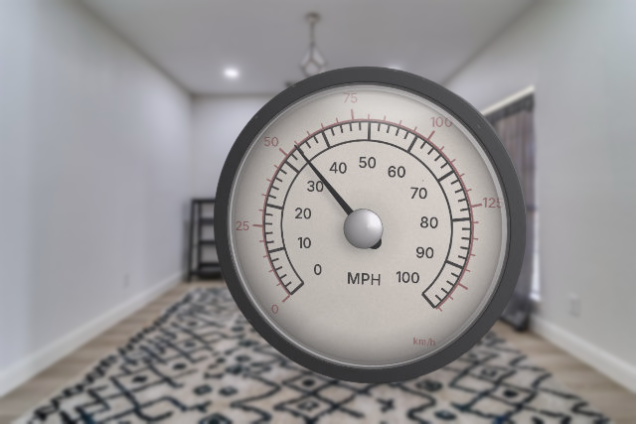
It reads 34 mph
